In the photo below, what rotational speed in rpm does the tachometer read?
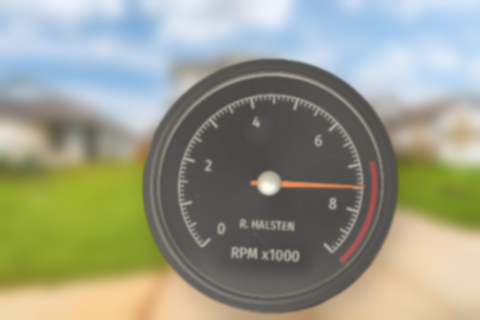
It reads 7500 rpm
